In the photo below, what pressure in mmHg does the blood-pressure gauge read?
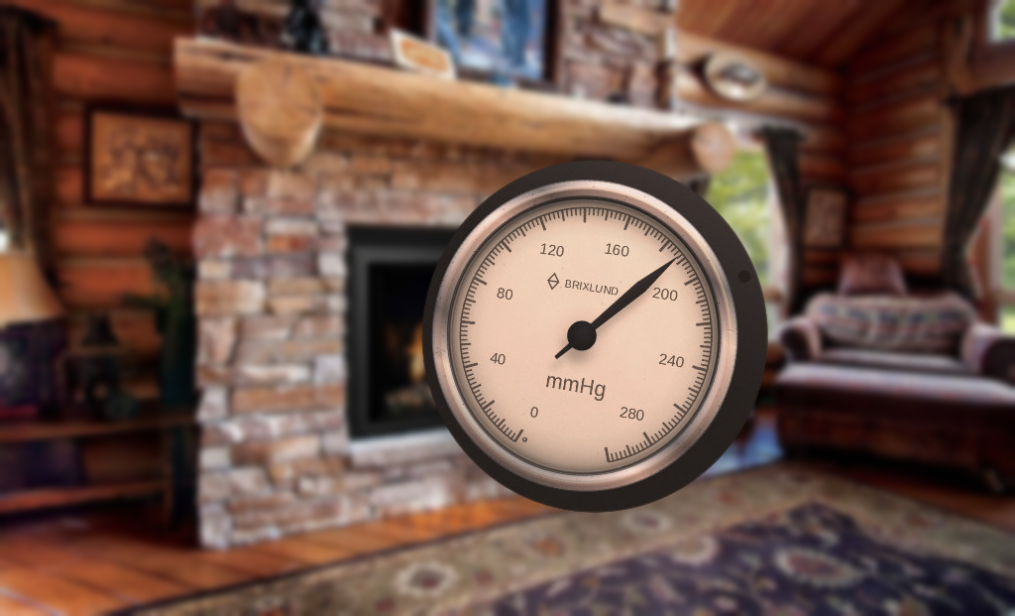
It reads 188 mmHg
